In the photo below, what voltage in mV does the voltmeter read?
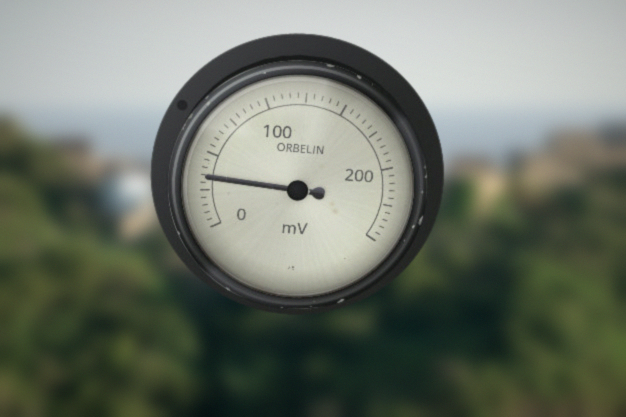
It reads 35 mV
